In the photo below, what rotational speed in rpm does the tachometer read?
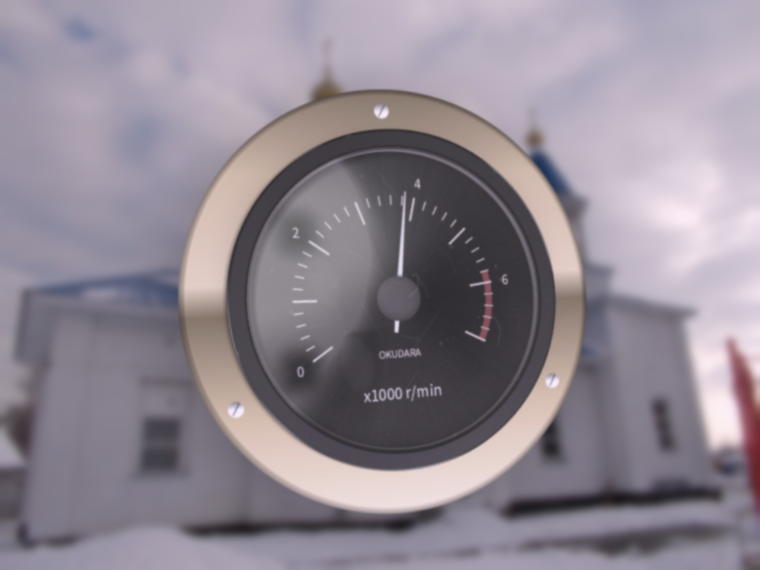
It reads 3800 rpm
